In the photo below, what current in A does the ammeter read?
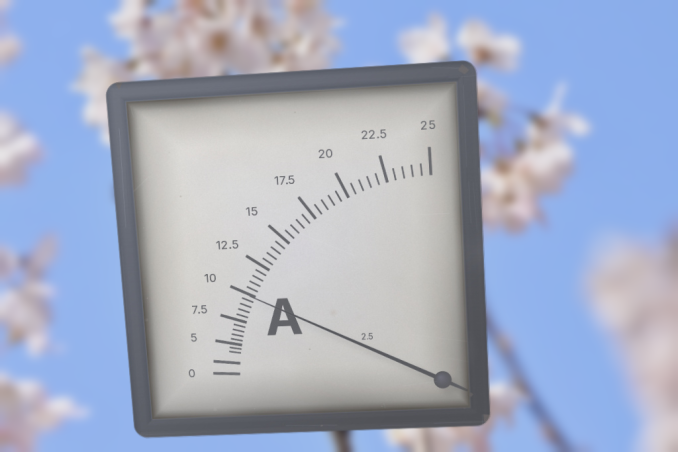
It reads 10 A
